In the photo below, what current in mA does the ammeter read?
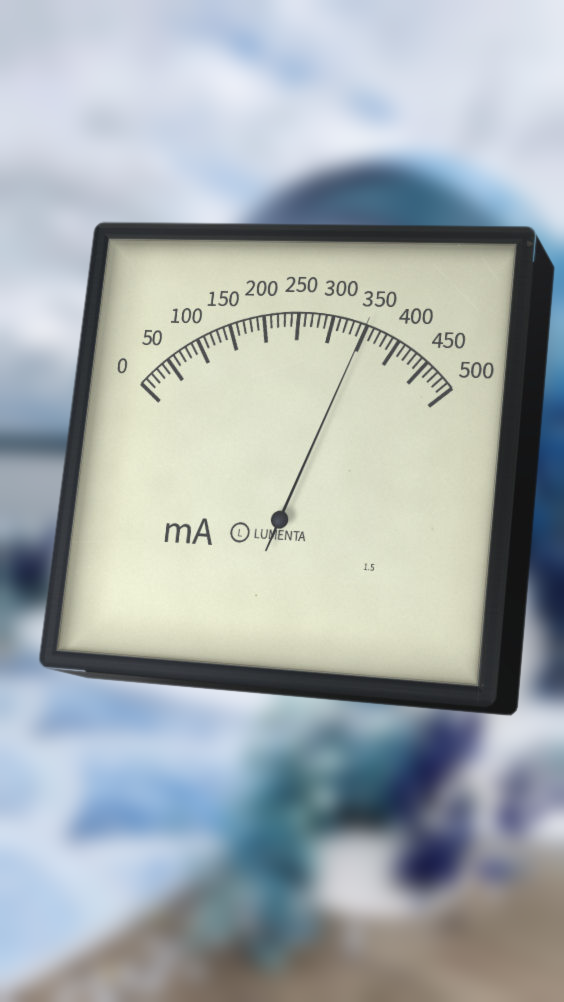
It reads 350 mA
